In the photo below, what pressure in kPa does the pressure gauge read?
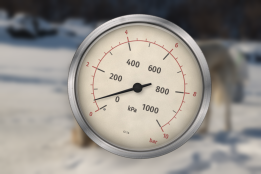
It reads 50 kPa
